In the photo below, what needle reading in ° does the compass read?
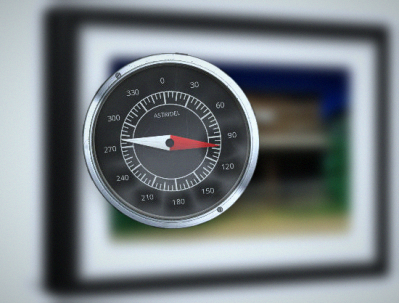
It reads 100 °
